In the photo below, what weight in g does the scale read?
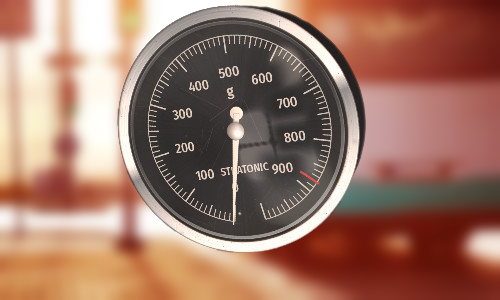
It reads 0 g
